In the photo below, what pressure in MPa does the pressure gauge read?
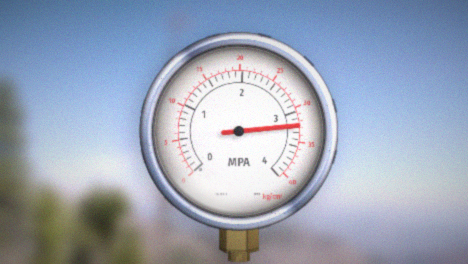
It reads 3.2 MPa
